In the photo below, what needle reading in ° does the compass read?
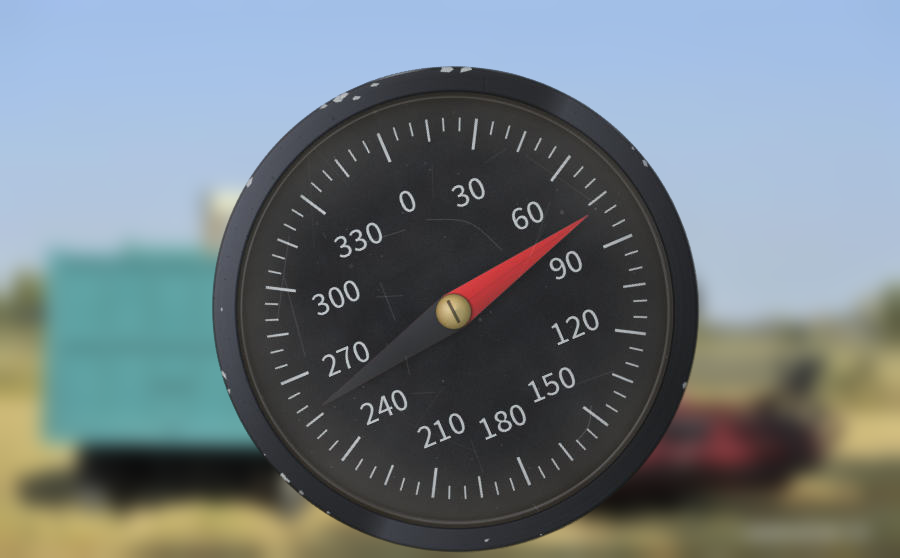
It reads 77.5 °
